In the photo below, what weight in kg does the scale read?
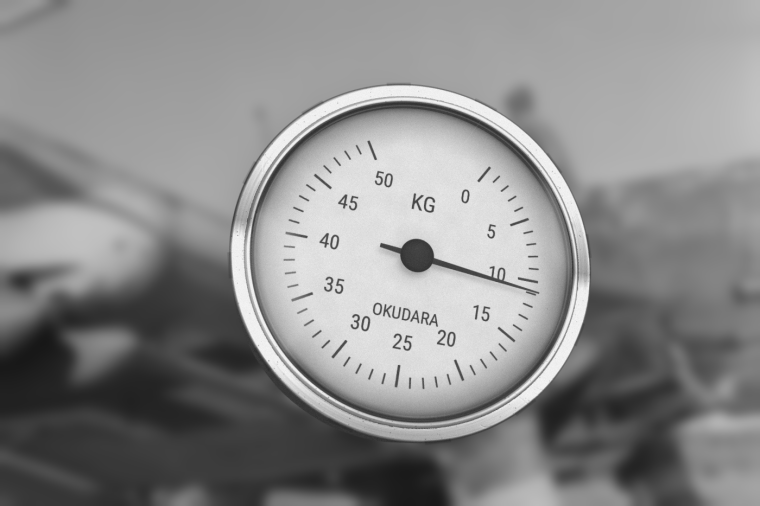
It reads 11 kg
